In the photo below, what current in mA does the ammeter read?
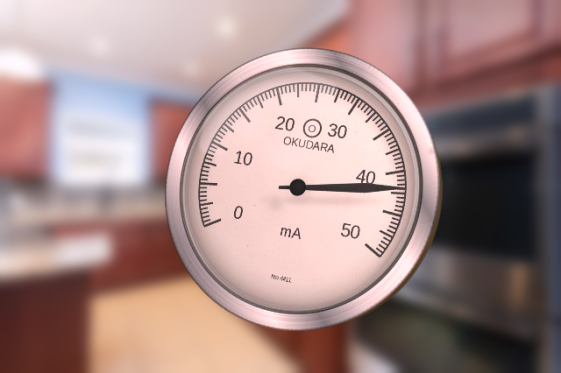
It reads 42 mA
